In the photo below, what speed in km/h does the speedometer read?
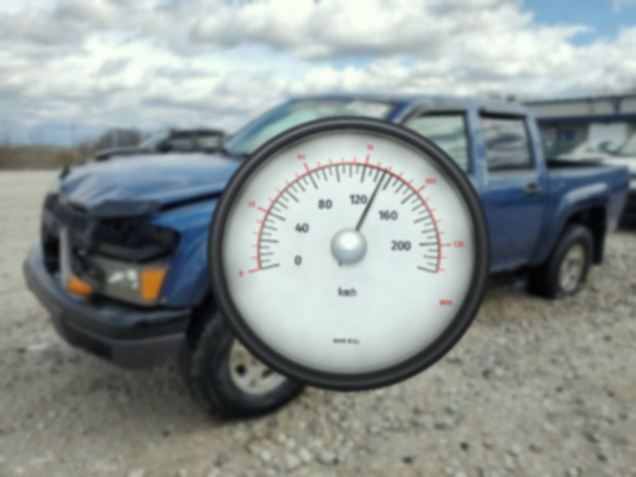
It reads 135 km/h
